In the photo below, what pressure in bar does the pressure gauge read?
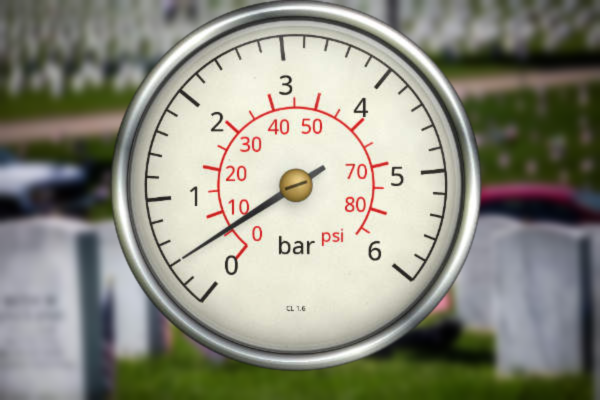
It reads 0.4 bar
